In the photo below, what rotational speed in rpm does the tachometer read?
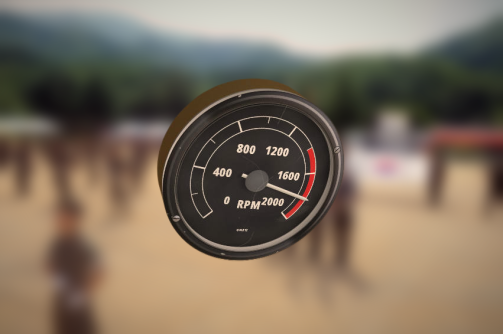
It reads 1800 rpm
